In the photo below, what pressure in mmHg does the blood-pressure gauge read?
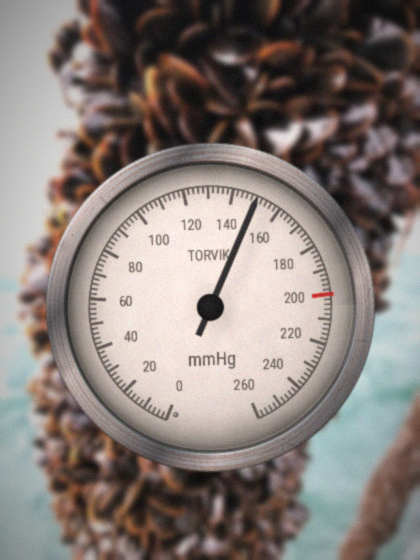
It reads 150 mmHg
